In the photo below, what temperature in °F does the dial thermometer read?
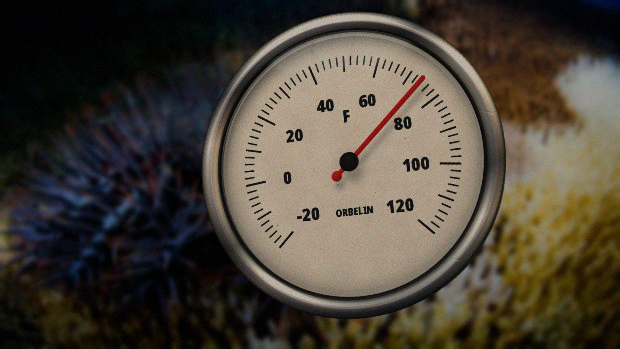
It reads 74 °F
